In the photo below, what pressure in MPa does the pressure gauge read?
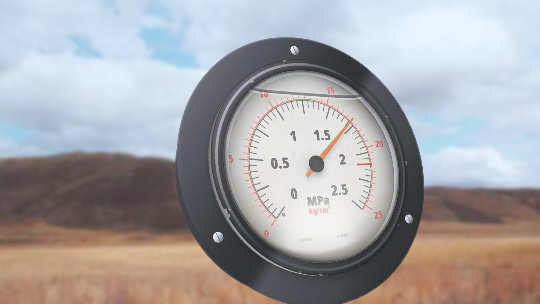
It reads 1.7 MPa
